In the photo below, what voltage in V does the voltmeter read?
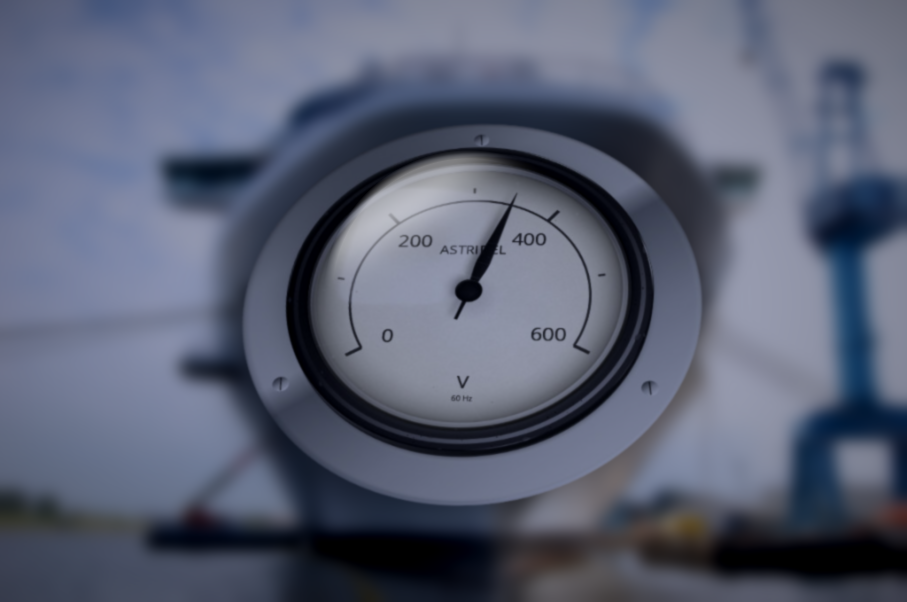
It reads 350 V
